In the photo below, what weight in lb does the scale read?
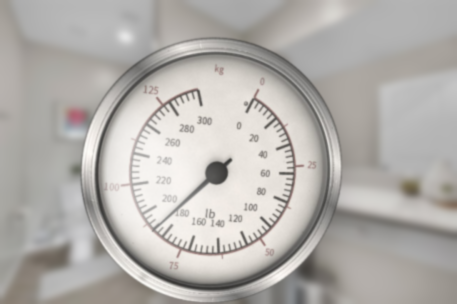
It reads 188 lb
